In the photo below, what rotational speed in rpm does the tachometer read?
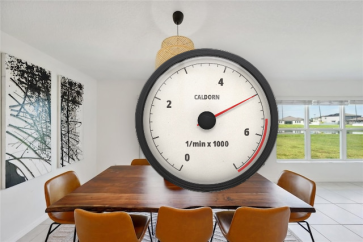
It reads 5000 rpm
